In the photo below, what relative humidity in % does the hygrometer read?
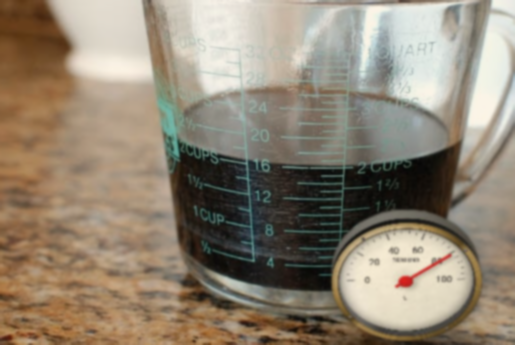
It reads 80 %
